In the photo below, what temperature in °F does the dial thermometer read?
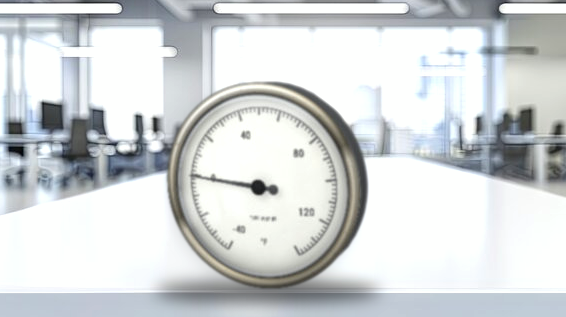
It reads 0 °F
